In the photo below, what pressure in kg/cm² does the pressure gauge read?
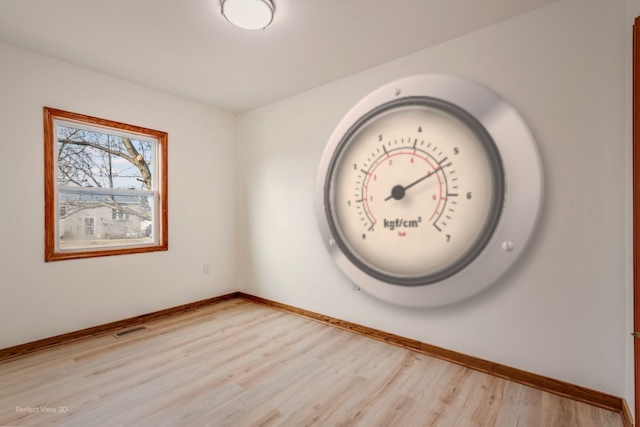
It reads 5.2 kg/cm²
